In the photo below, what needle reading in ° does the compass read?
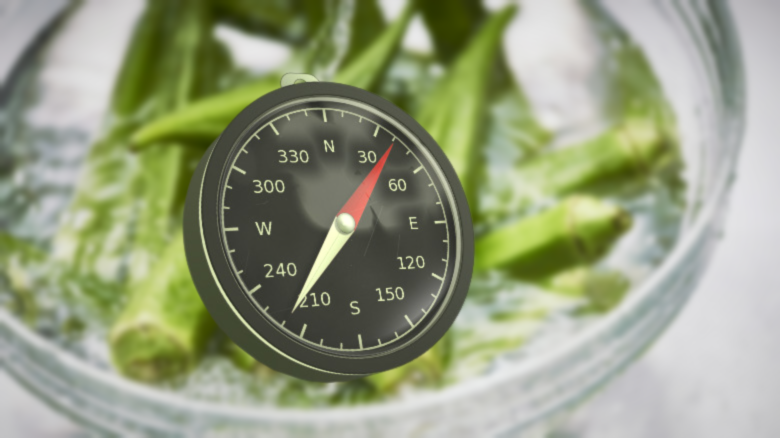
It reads 40 °
